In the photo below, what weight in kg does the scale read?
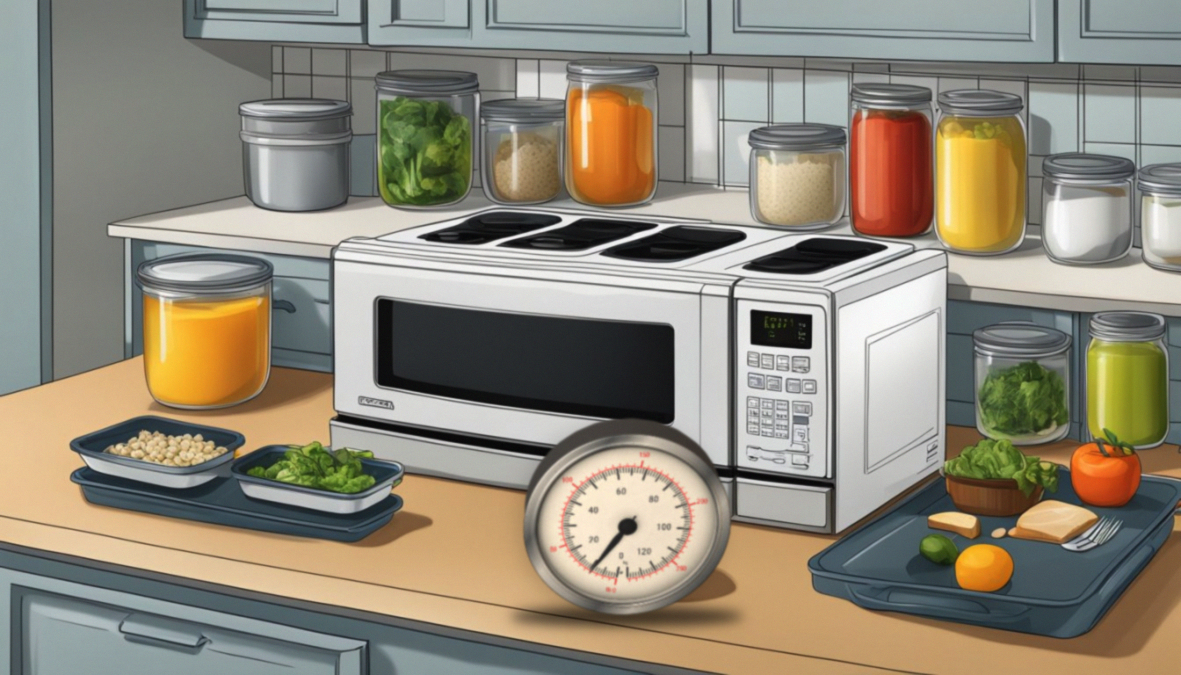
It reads 10 kg
